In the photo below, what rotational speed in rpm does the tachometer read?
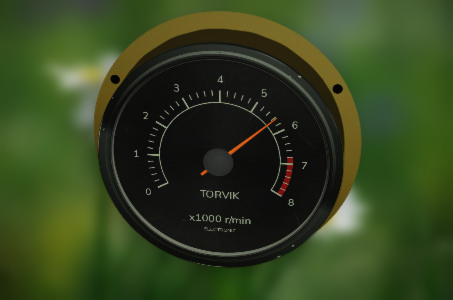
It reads 5600 rpm
